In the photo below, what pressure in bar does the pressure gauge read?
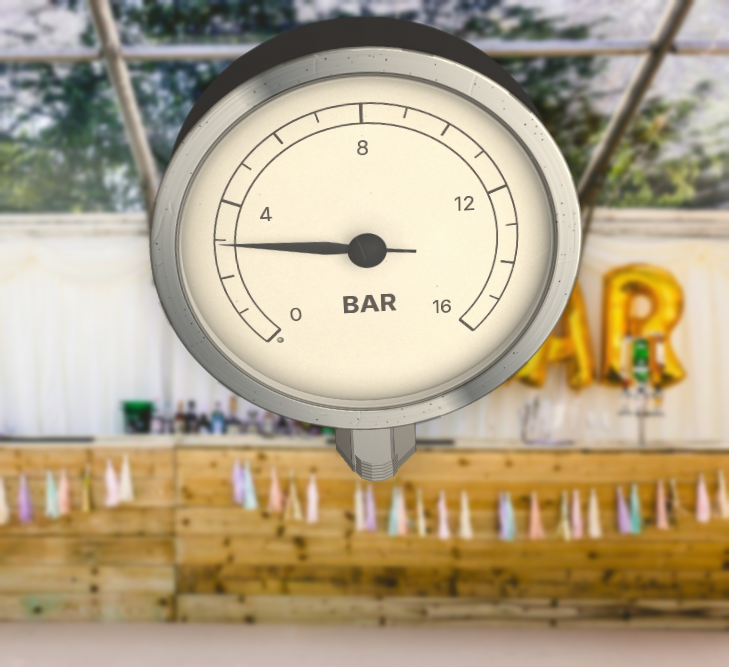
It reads 3 bar
